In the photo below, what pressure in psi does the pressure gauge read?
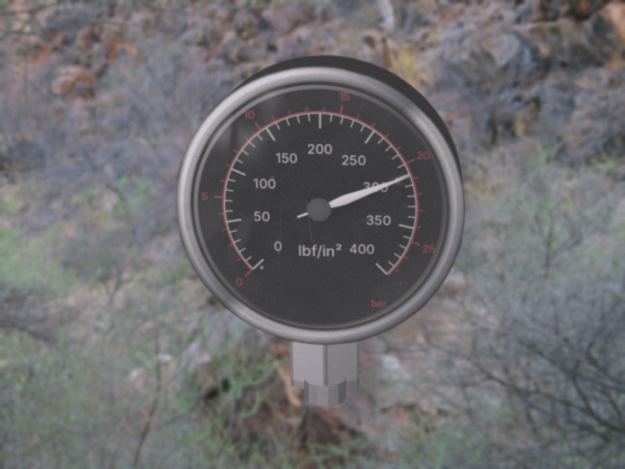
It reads 300 psi
